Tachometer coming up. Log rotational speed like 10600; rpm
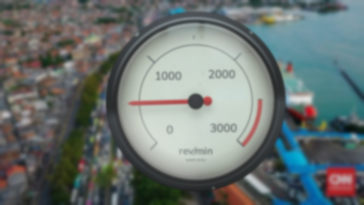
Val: 500; rpm
